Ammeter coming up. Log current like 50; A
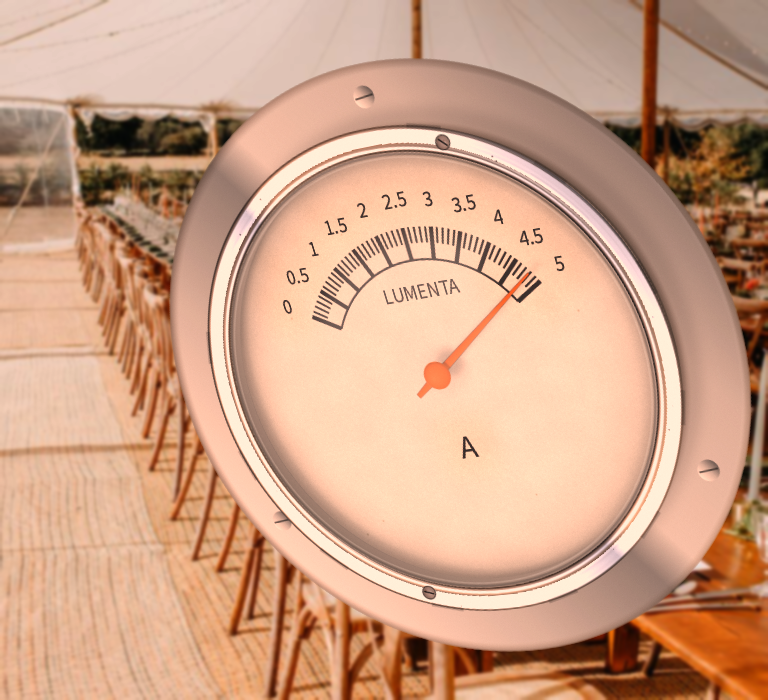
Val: 4.8; A
